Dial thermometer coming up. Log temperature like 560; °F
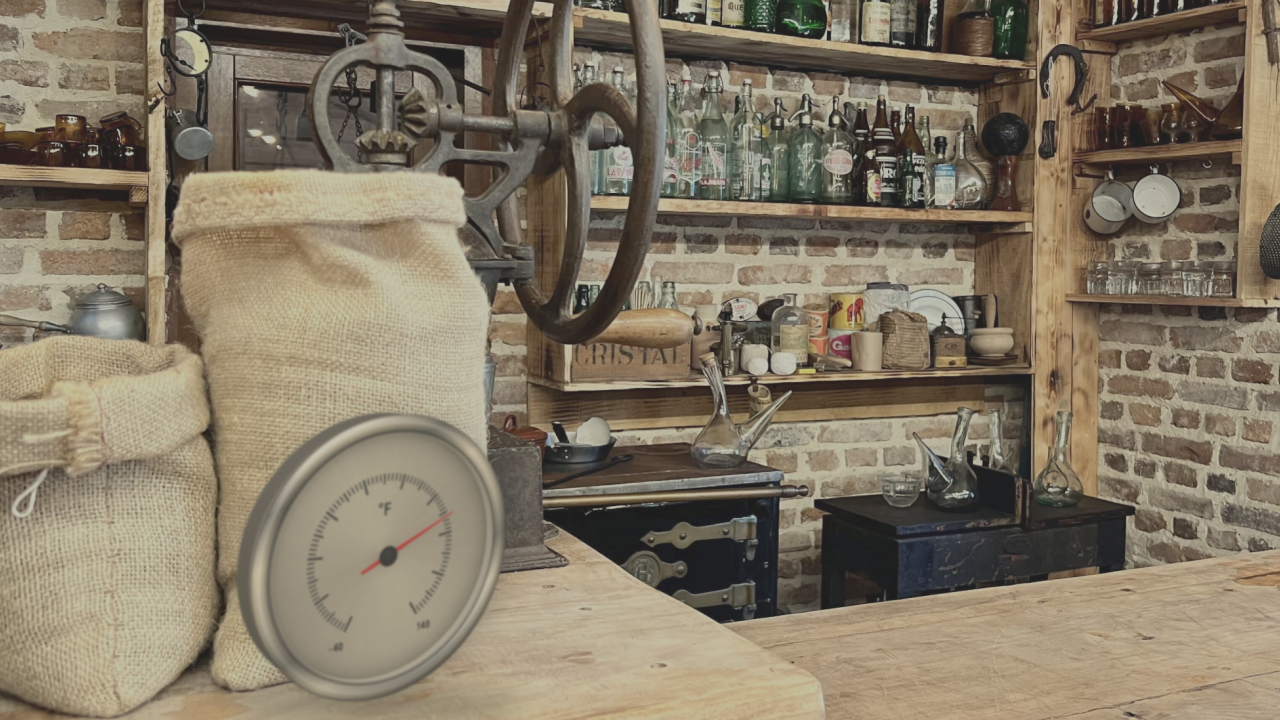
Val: 90; °F
